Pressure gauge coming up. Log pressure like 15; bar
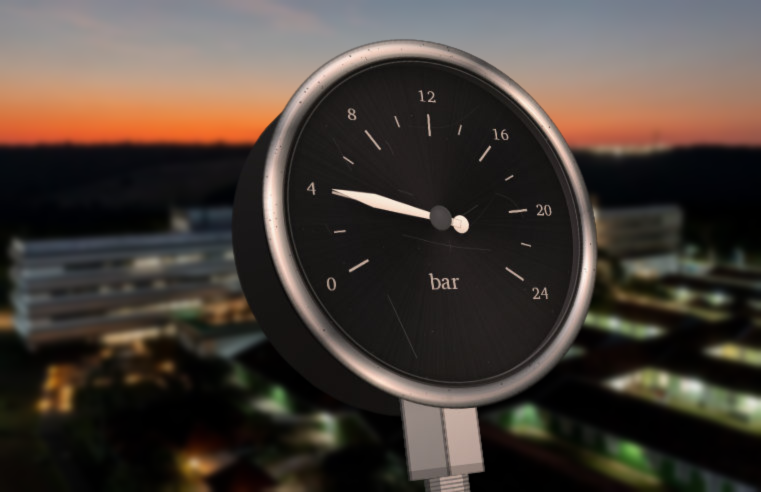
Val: 4; bar
